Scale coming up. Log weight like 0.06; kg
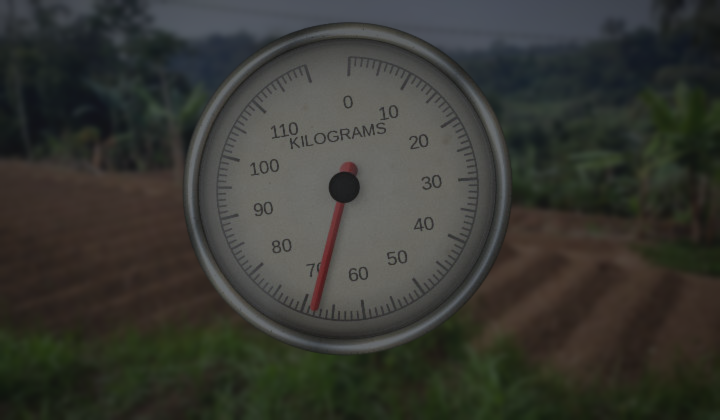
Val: 68; kg
